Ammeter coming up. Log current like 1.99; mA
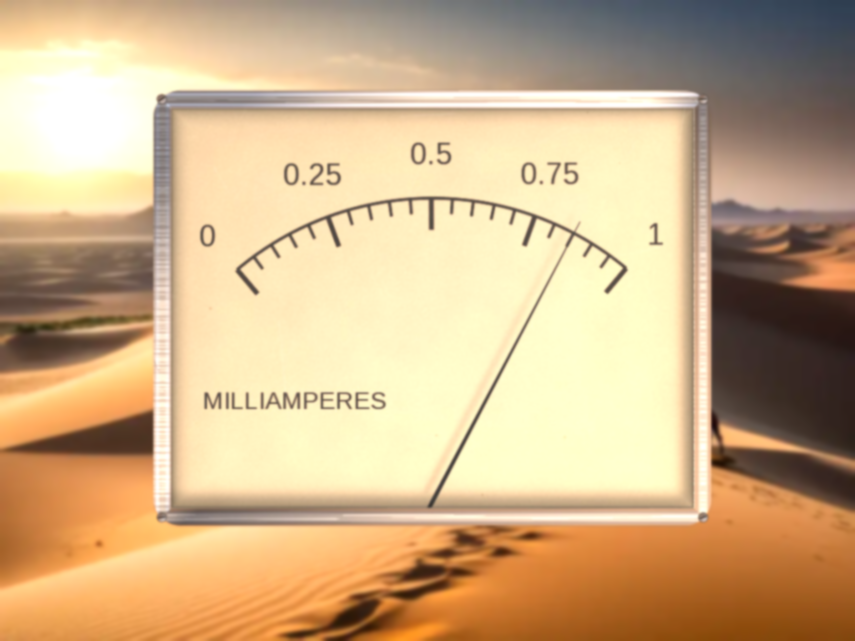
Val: 0.85; mA
